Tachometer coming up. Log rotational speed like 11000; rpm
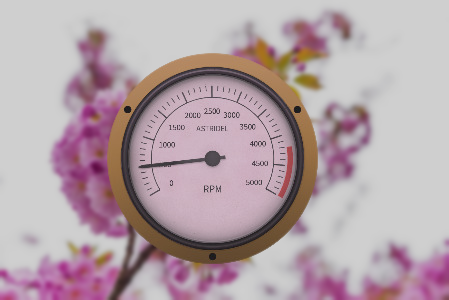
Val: 500; rpm
